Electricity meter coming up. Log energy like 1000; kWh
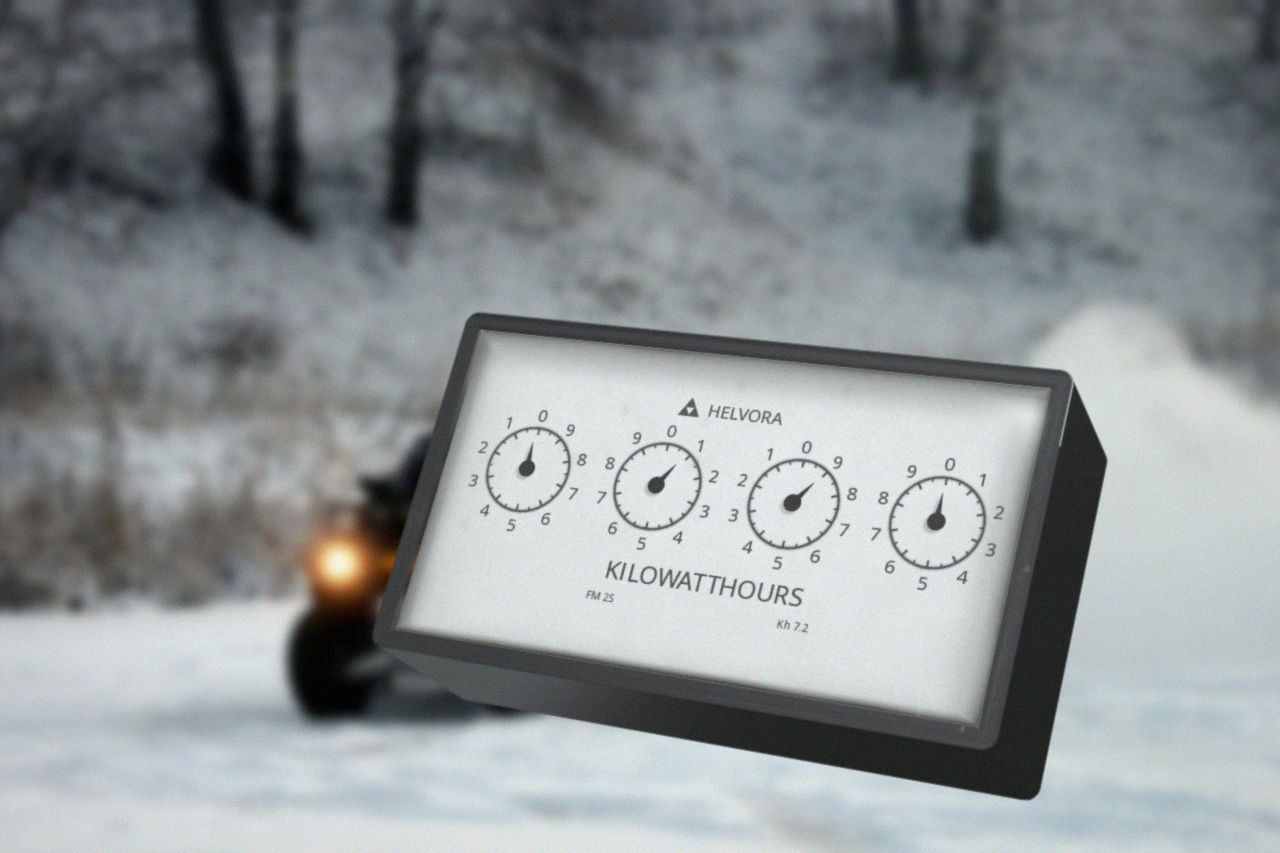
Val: 90; kWh
